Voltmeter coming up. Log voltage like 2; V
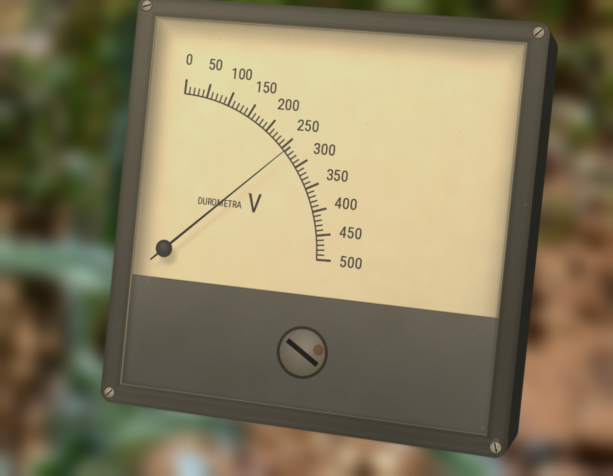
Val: 260; V
